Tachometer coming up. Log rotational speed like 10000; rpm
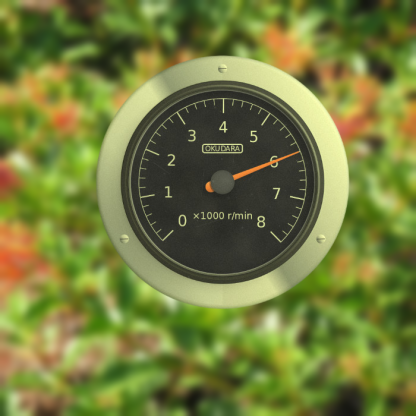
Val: 6000; rpm
